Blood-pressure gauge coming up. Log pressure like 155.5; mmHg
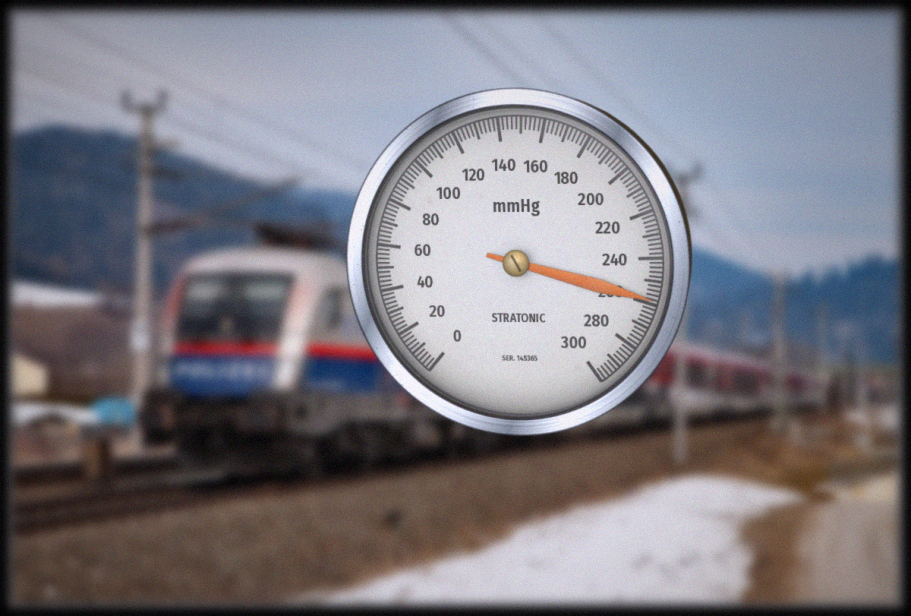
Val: 258; mmHg
